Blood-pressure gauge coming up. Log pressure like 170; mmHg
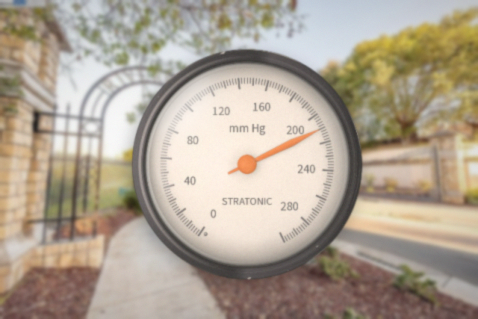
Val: 210; mmHg
